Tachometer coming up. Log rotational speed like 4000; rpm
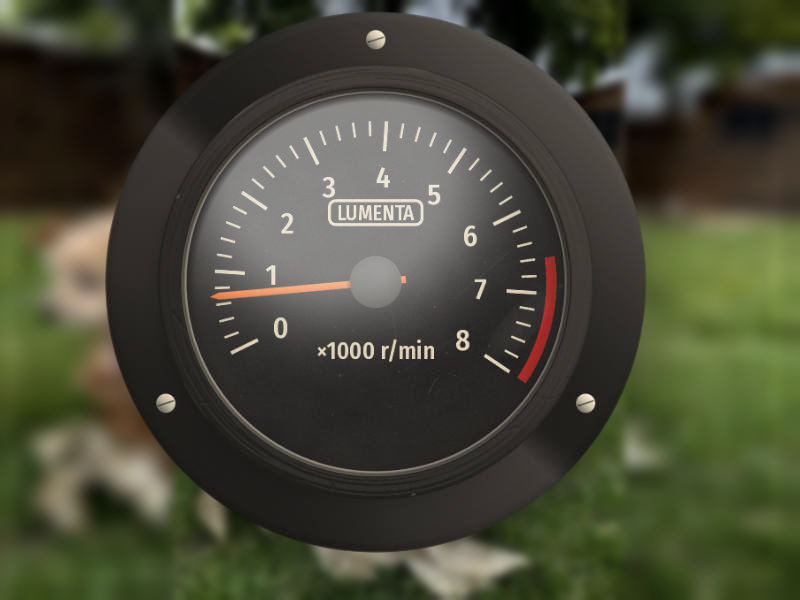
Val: 700; rpm
